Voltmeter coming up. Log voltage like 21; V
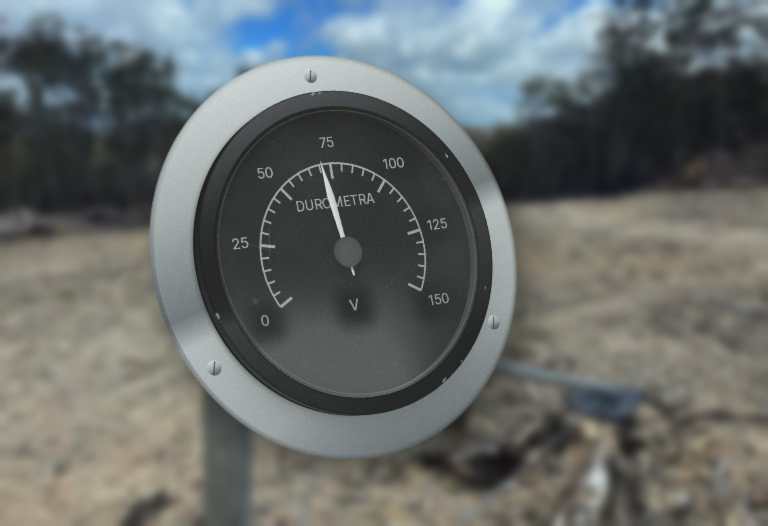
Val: 70; V
